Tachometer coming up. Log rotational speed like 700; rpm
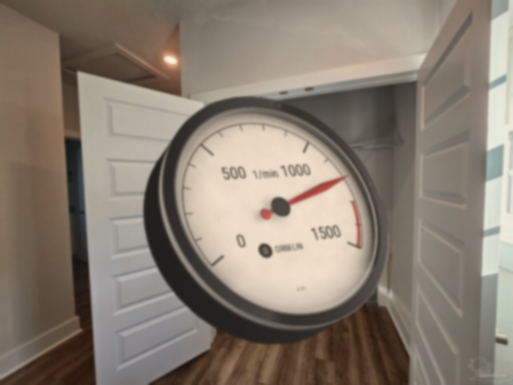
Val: 1200; rpm
